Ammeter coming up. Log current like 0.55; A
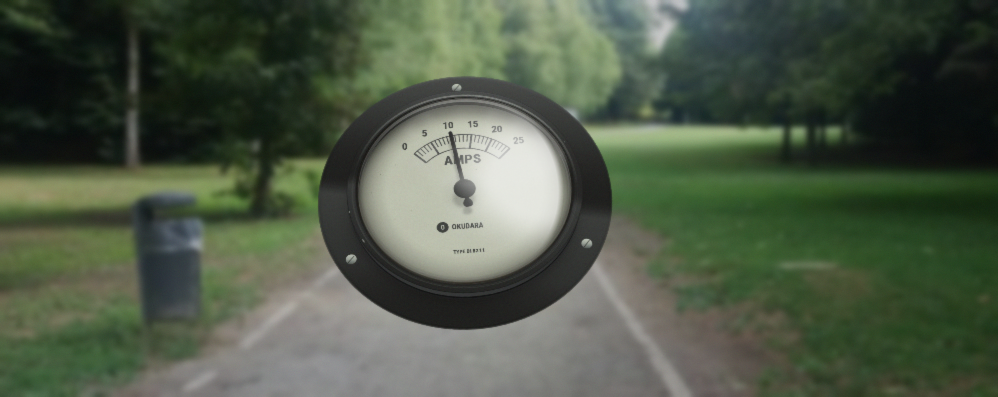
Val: 10; A
